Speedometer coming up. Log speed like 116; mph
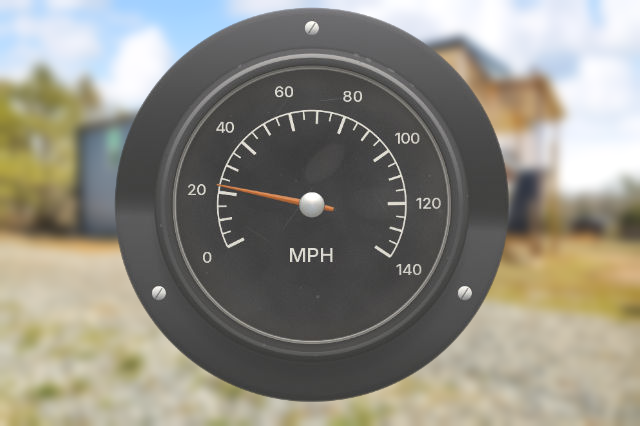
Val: 22.5; mph
